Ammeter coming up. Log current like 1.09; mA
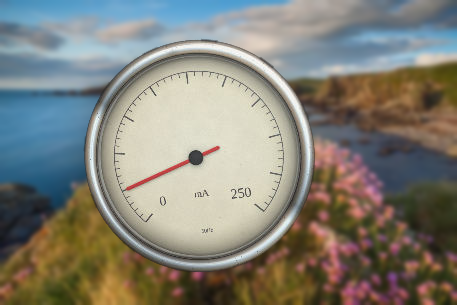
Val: 25; mA
